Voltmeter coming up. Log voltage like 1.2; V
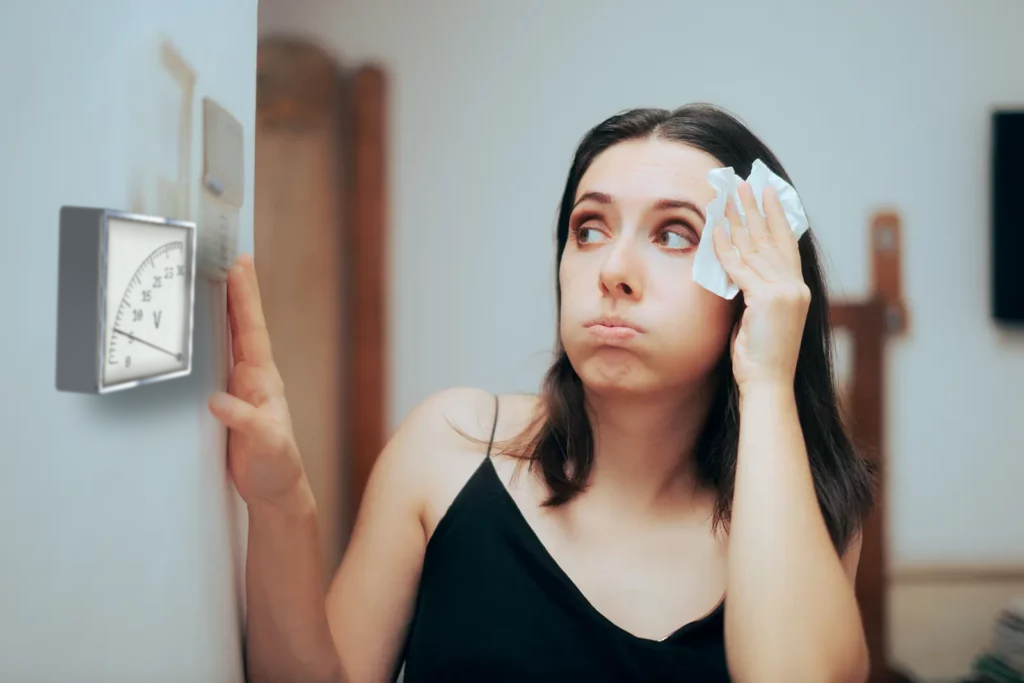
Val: 5; V
